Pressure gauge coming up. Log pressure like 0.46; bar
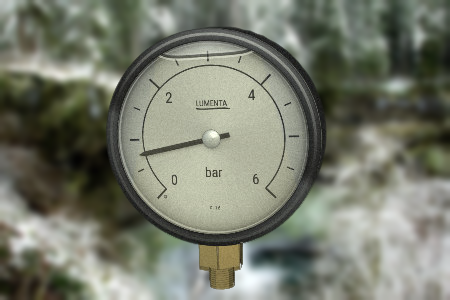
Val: 0.75; bar
